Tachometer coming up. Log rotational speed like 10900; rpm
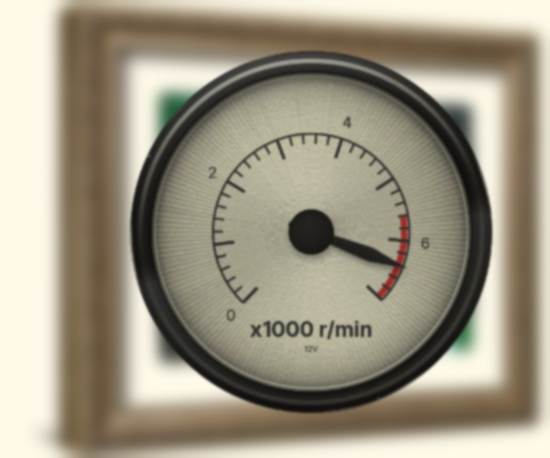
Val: 6400; rpm
